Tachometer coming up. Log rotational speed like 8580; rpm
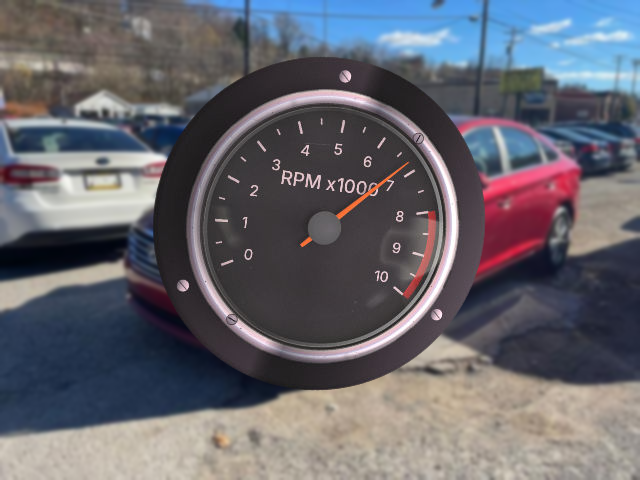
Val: 6750; rpm
